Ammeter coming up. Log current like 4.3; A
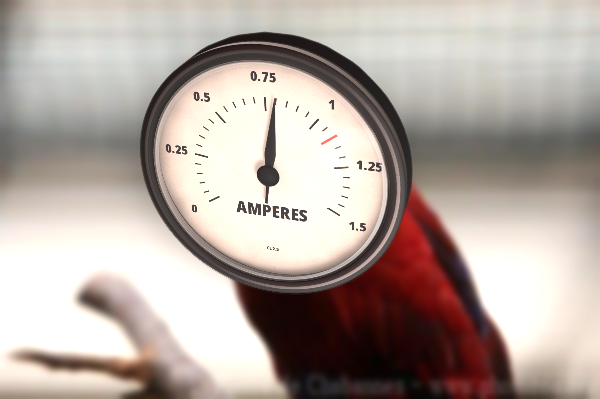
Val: 0.8; A
